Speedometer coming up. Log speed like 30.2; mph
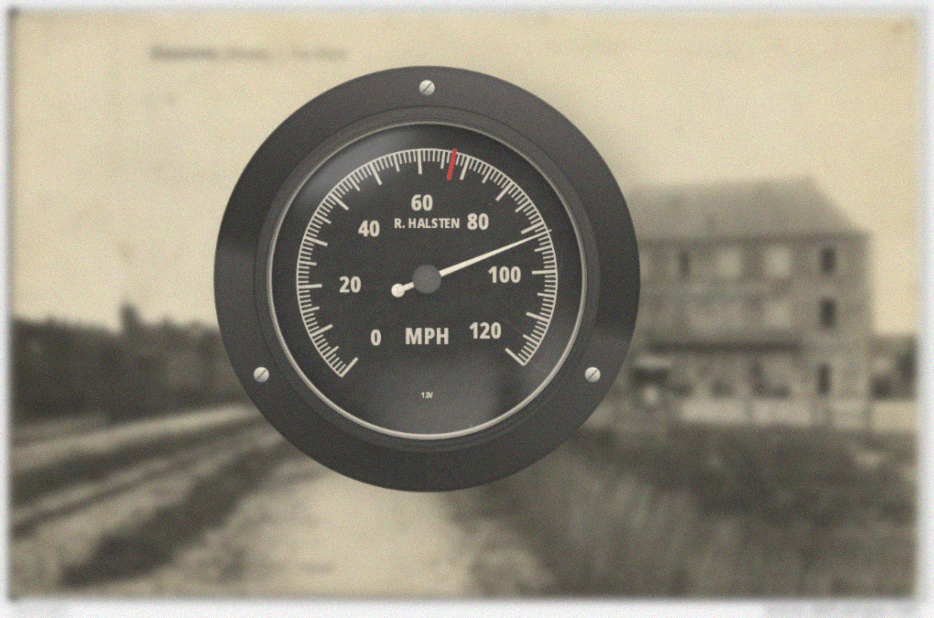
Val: 92; mph
